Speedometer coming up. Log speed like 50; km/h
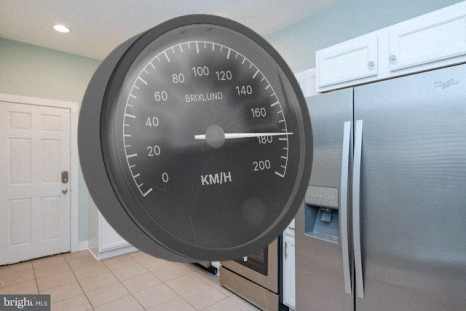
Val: 177.5; km/h
